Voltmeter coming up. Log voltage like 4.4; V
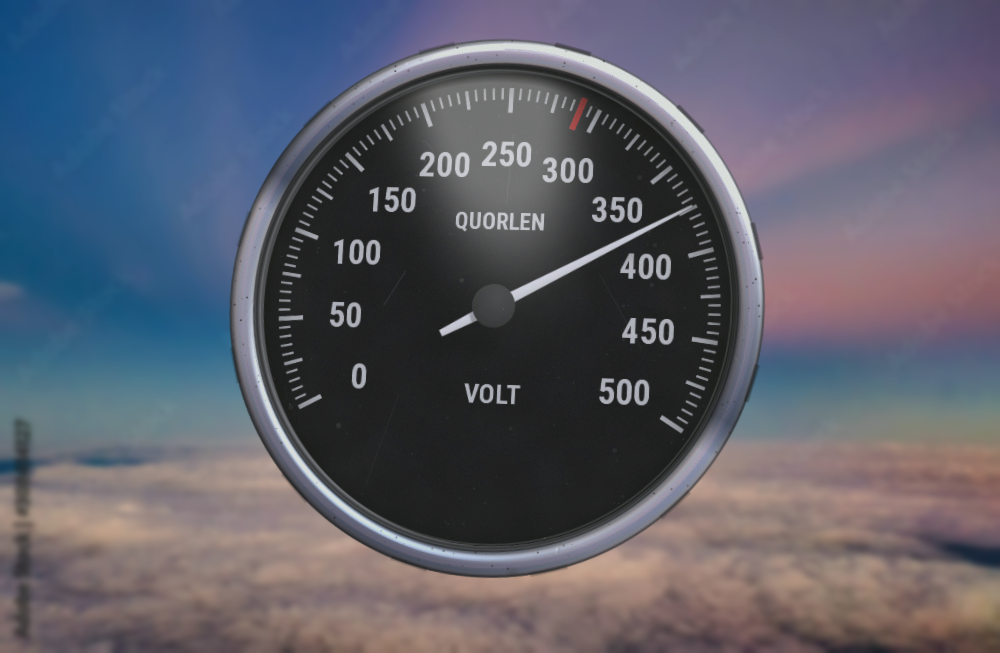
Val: 375; V
